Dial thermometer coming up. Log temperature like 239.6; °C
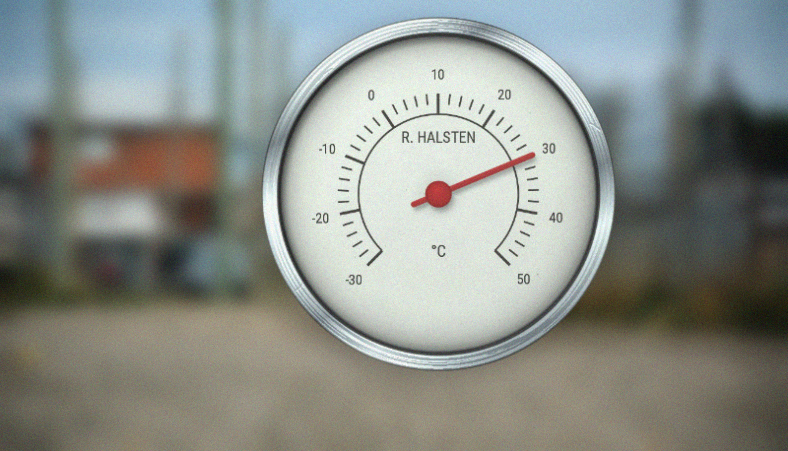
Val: 30; °C
